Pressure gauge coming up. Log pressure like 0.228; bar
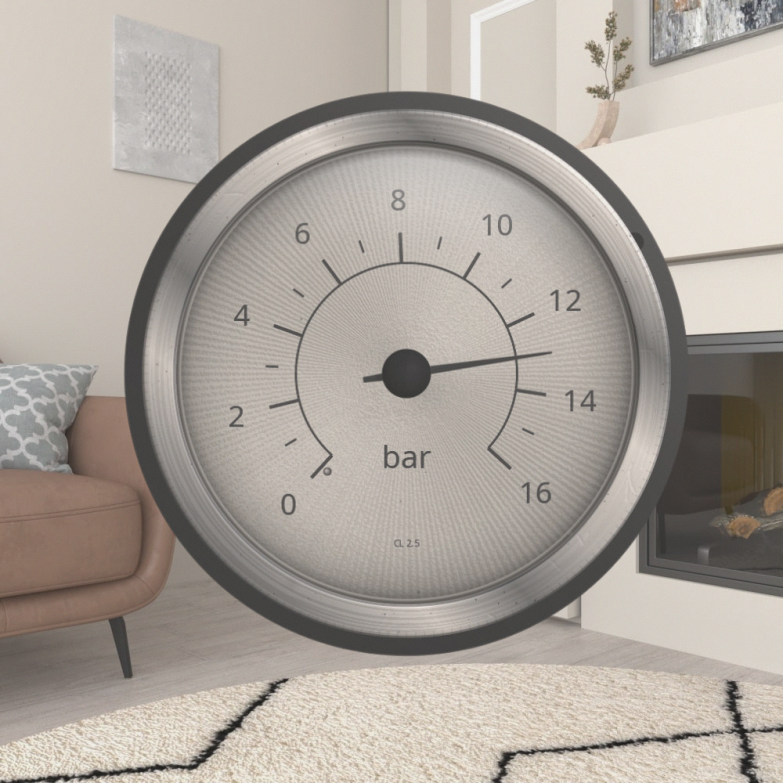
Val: 13; bar
